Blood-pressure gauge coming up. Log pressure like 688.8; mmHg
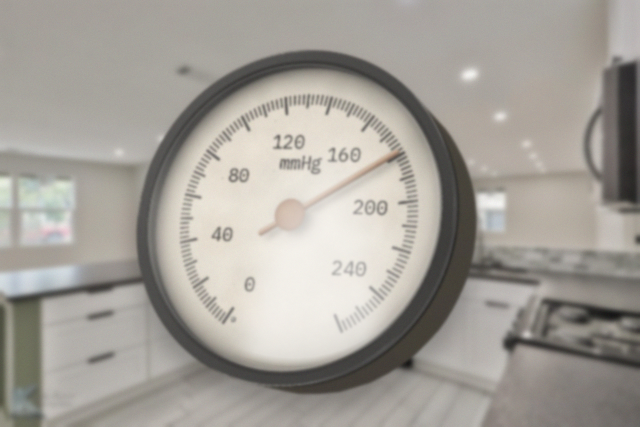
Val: 180; mmHg
